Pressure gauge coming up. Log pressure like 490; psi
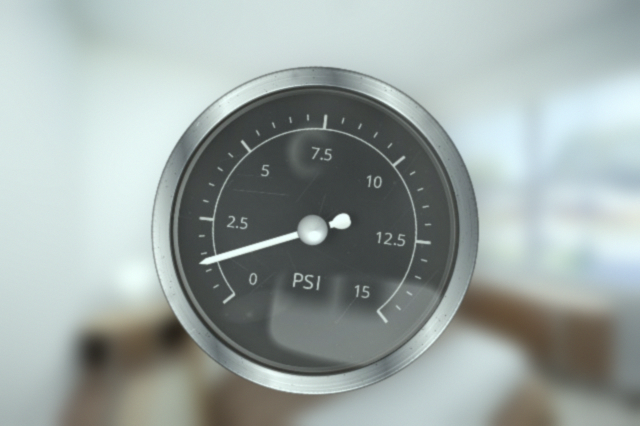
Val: 1.25; psi
